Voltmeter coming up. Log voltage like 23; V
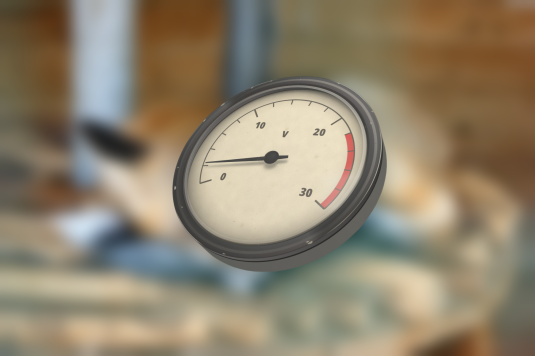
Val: 2; V
